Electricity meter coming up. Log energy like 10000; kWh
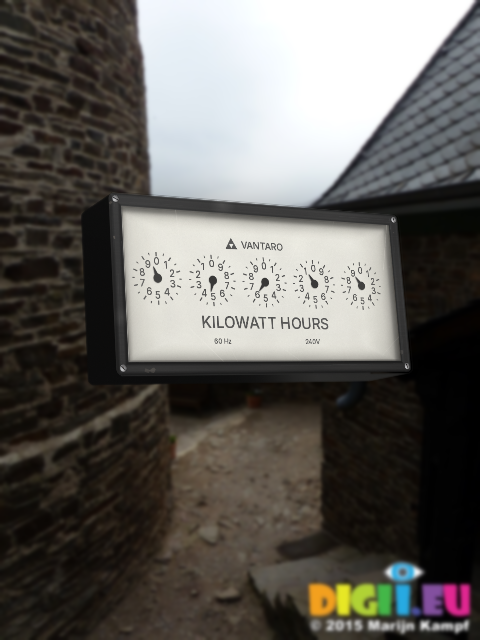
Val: 94609; kWh
